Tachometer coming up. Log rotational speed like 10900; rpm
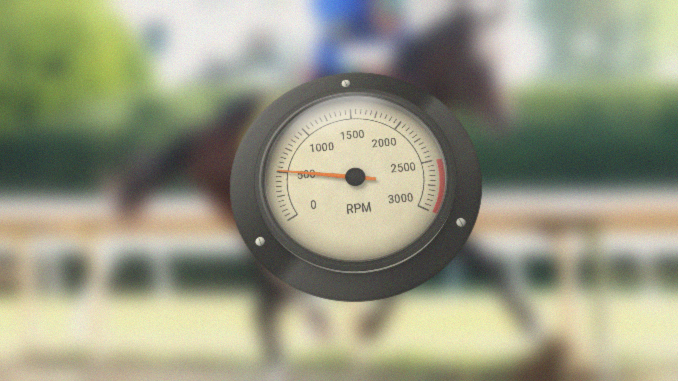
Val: 500; rpm
